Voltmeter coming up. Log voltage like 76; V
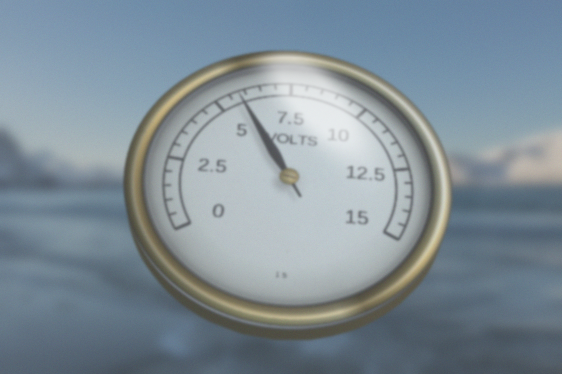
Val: 5.75; V
